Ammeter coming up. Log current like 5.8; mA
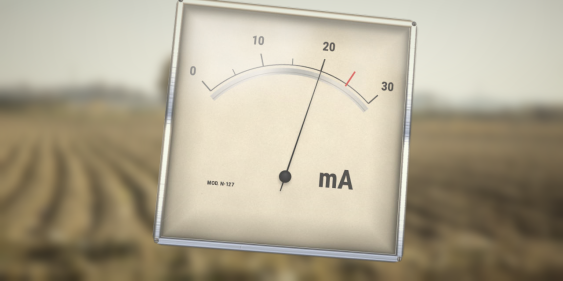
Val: 20; mA
